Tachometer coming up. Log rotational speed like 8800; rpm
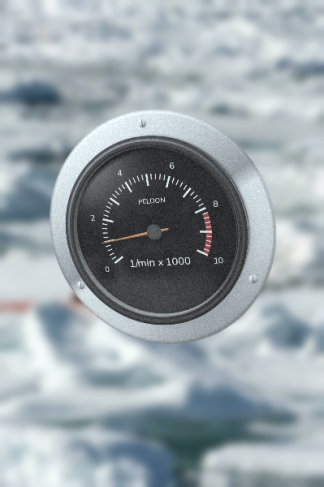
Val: 1000; rpm
